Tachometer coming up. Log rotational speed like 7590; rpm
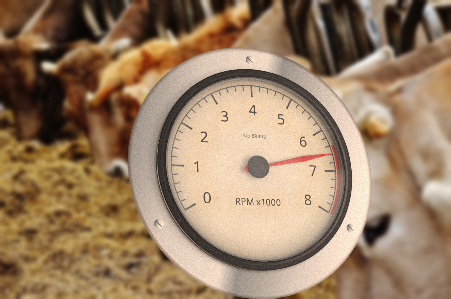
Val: 6600; rpm
